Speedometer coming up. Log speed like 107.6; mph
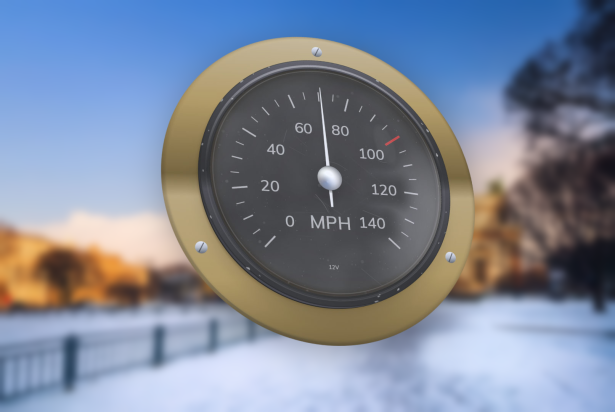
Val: 70; mph
